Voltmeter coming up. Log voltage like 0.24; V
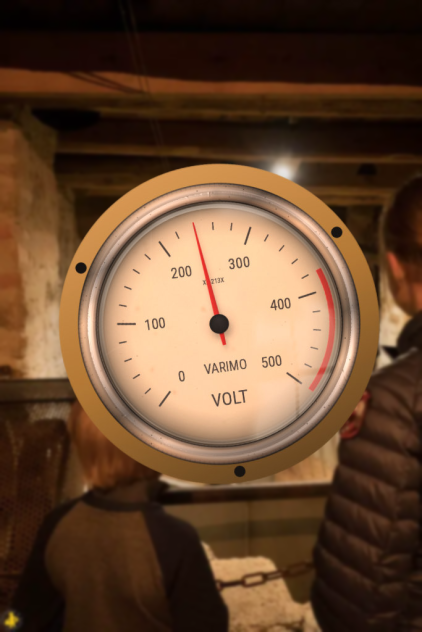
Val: 240; V
